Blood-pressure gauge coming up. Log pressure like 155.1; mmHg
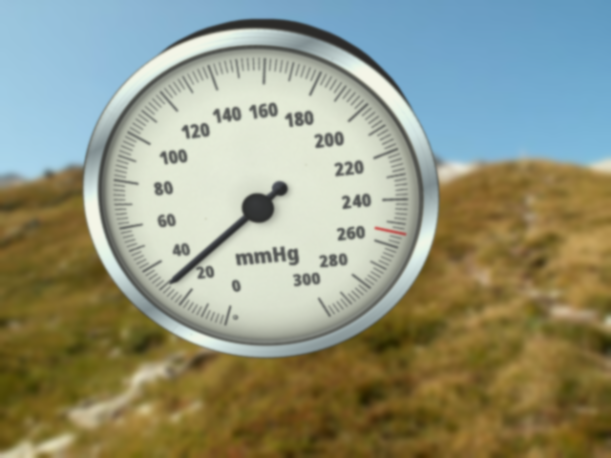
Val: 30; mmHg
